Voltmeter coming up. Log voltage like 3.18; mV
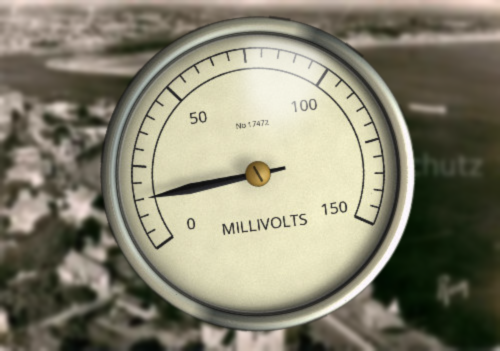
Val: 15; mV
